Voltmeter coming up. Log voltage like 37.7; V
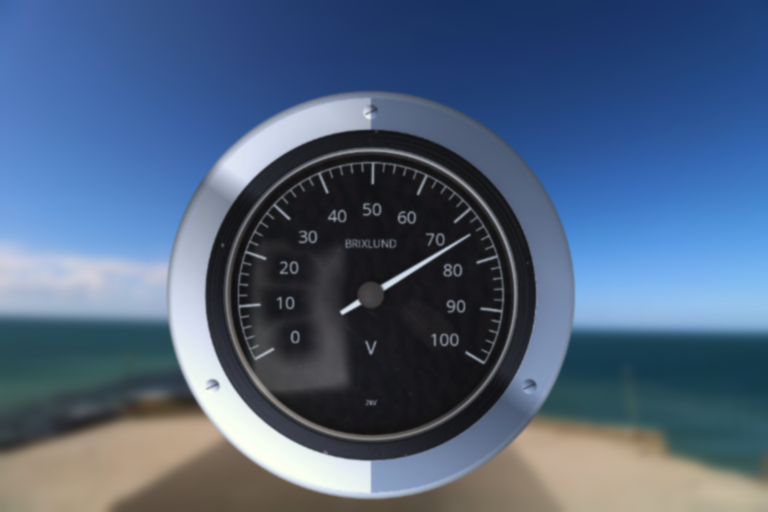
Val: 74; V
